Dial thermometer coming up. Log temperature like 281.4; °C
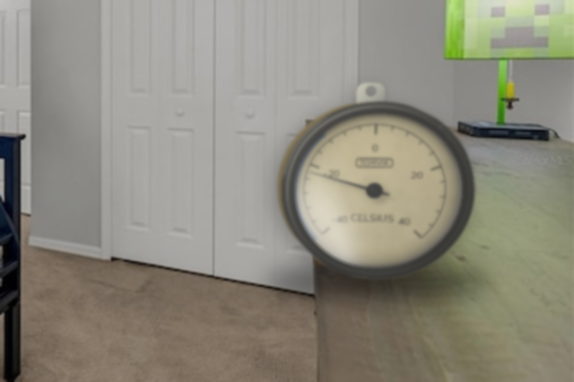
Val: -22; °C
